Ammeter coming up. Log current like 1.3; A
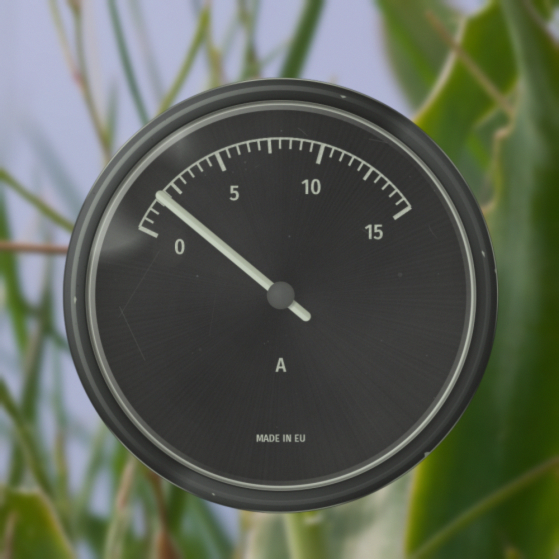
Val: 1.75; A
